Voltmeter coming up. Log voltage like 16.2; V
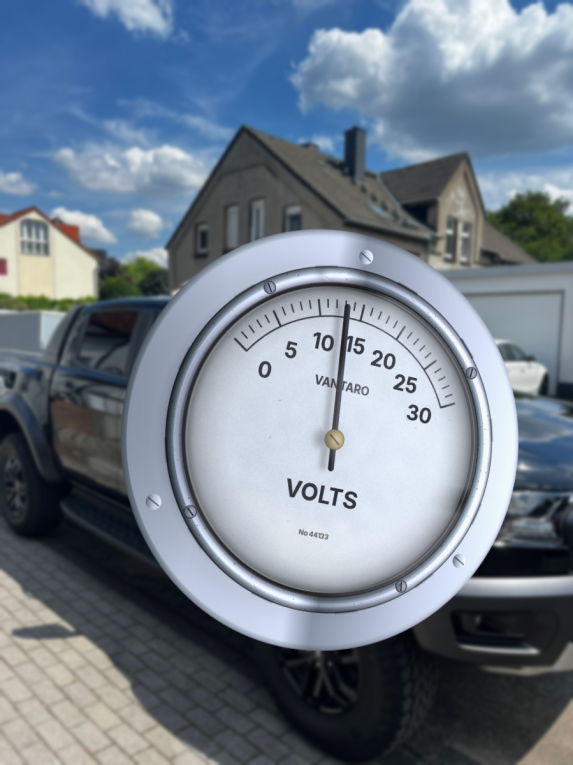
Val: 13; V
